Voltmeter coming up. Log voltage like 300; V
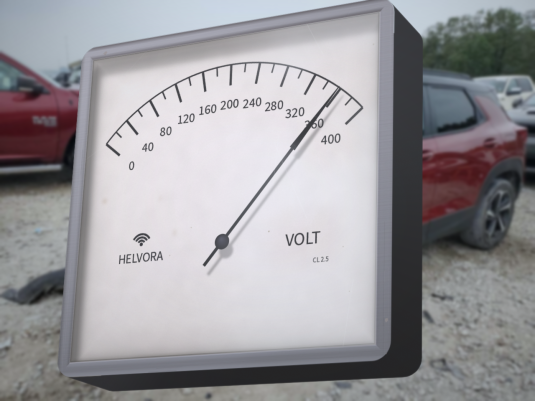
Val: 360; V
